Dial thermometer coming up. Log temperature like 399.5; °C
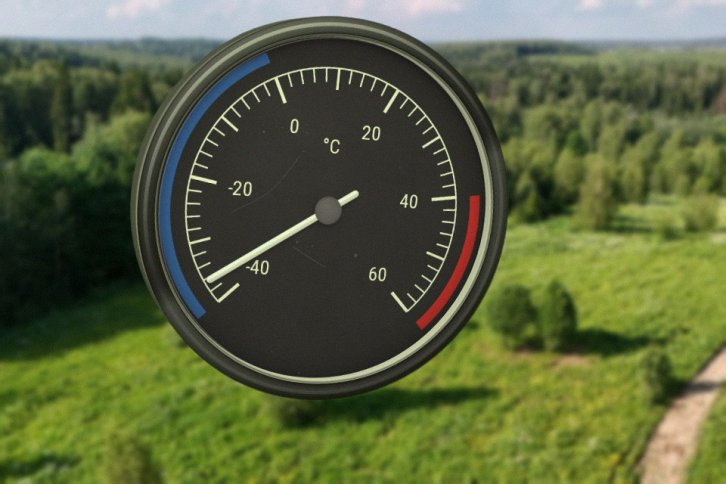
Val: -36; °C
